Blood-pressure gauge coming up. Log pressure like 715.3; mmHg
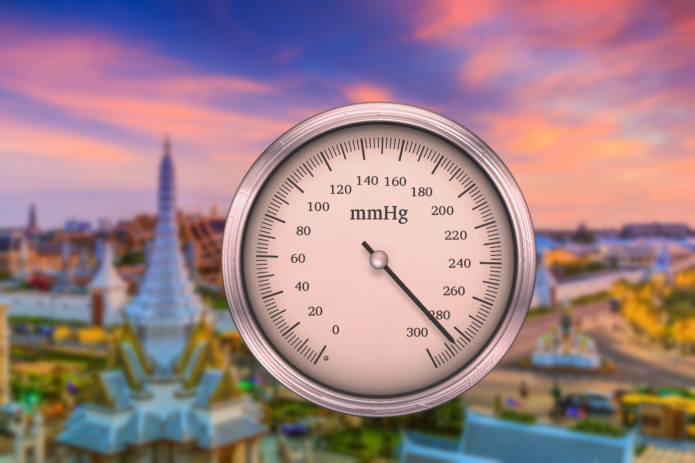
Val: 286; mmHg
